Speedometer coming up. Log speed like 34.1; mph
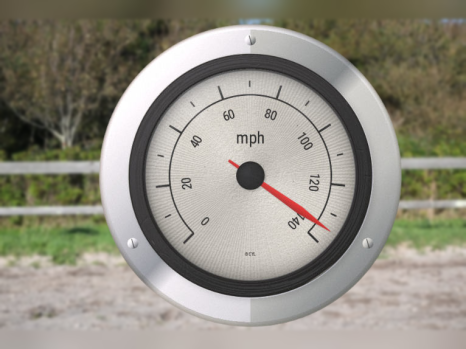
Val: 135; mph
